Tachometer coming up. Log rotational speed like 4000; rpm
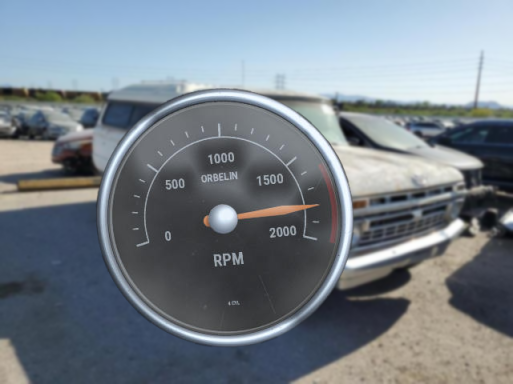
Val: 1800; rpm
